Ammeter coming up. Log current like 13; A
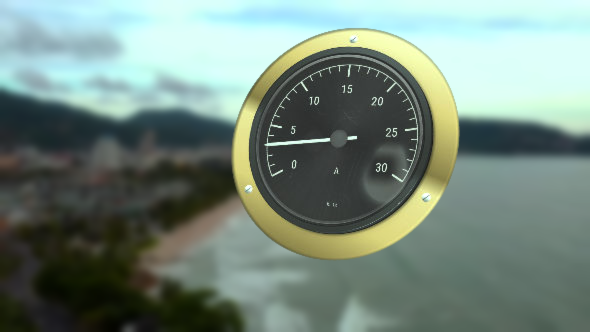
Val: 3; A
